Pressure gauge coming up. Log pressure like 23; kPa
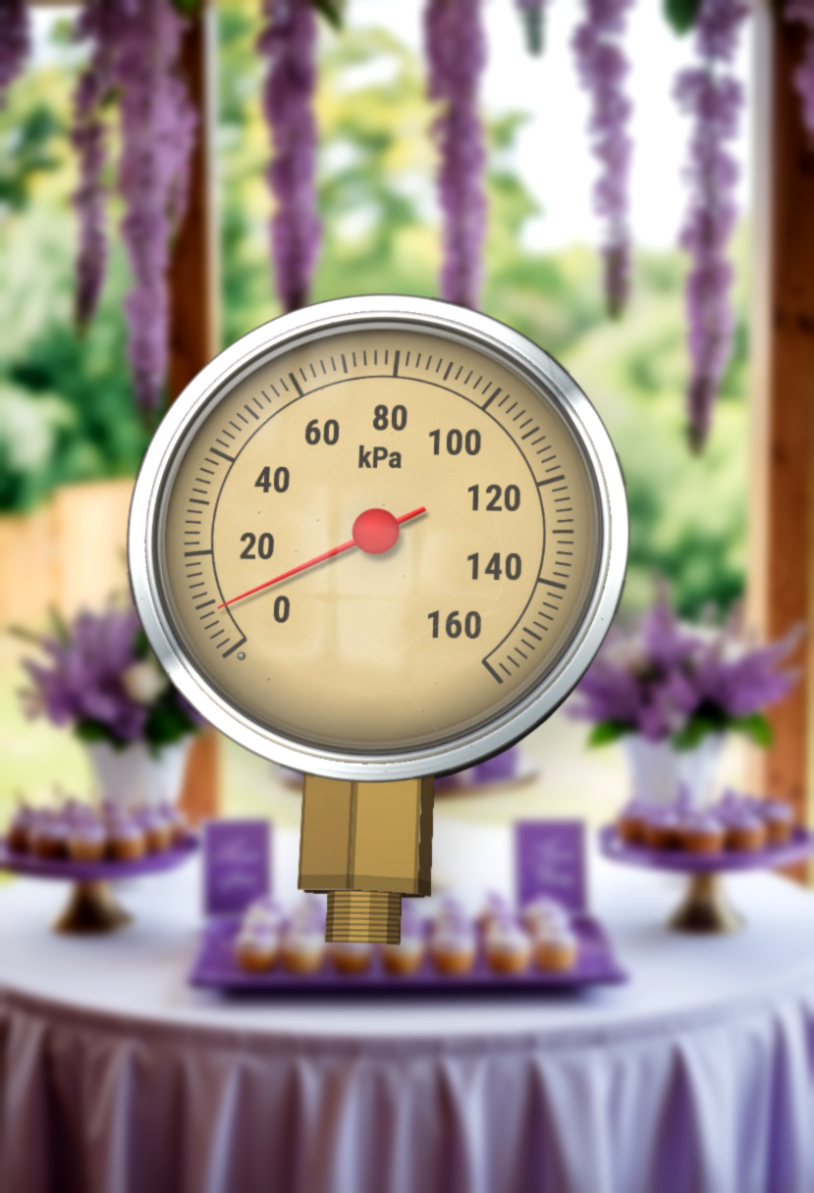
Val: 8; kPa
